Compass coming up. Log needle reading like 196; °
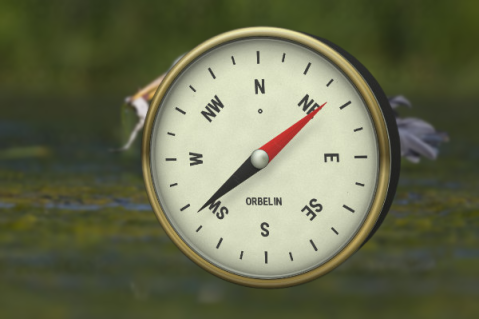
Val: 52.5; °
